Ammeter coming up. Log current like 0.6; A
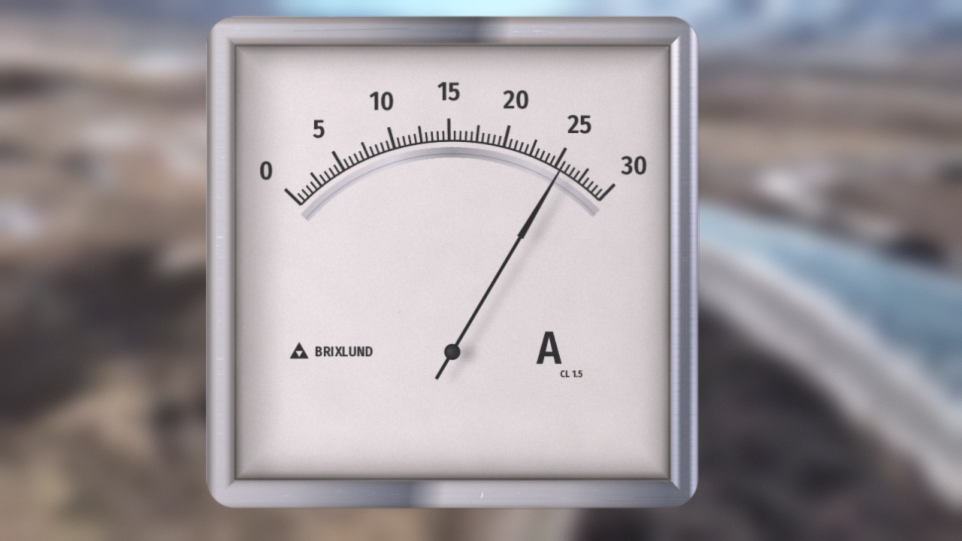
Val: 25.5; A
